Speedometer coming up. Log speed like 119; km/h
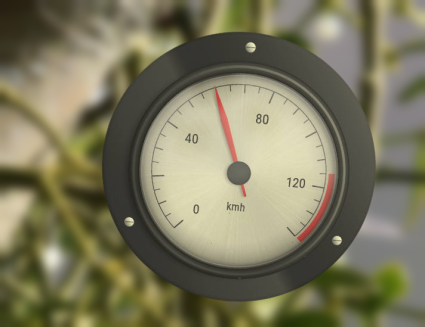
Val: 60; km/h
